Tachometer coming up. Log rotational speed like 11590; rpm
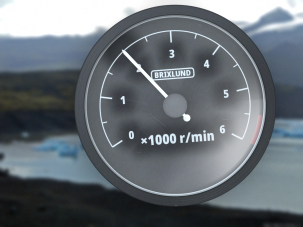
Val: 2000; rpm
